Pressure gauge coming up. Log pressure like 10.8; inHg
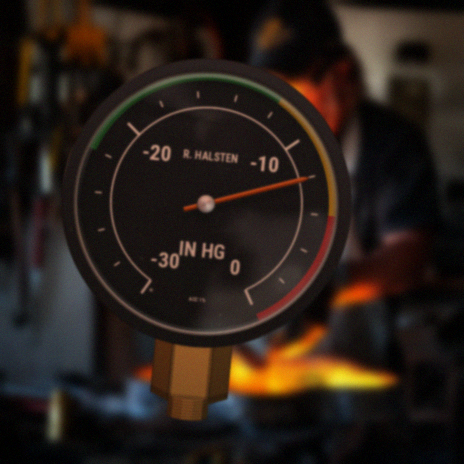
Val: -8; inHg
